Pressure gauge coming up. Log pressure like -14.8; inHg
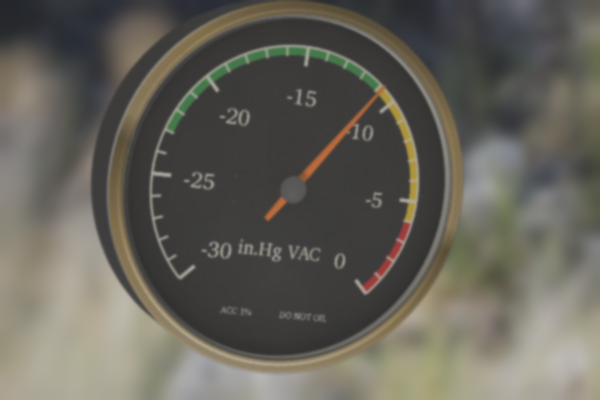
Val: -11; inHg
